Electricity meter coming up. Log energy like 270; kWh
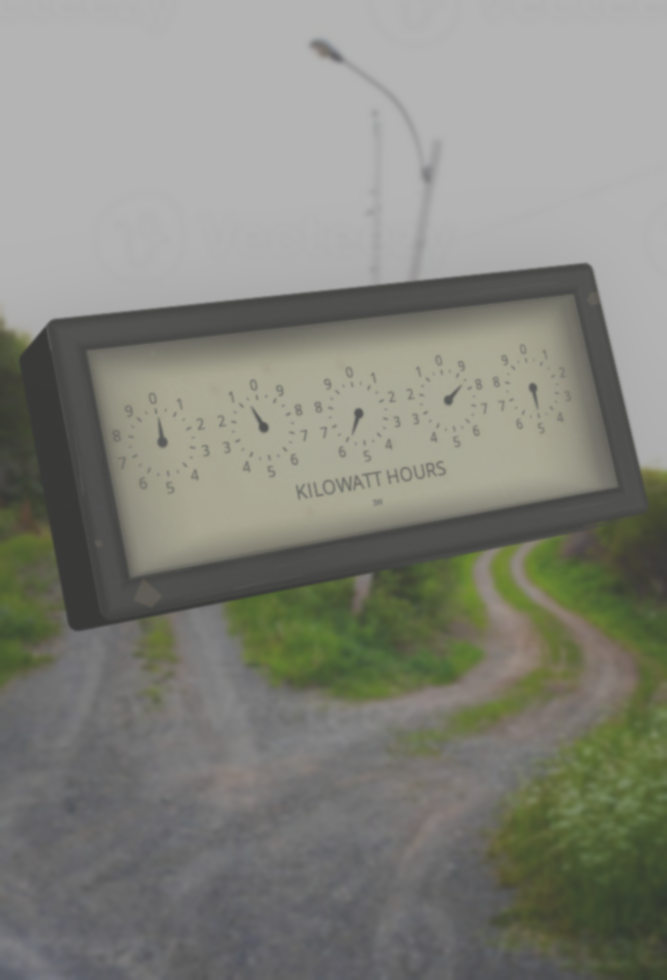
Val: 585; kWh
